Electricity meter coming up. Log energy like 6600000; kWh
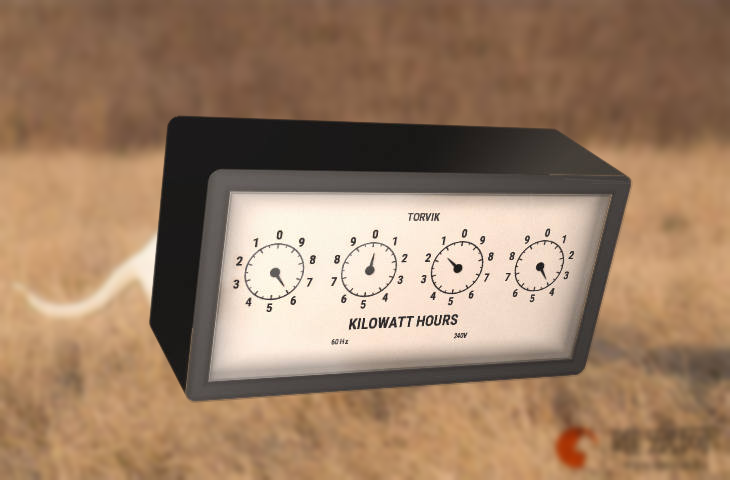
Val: 6014; kWh
